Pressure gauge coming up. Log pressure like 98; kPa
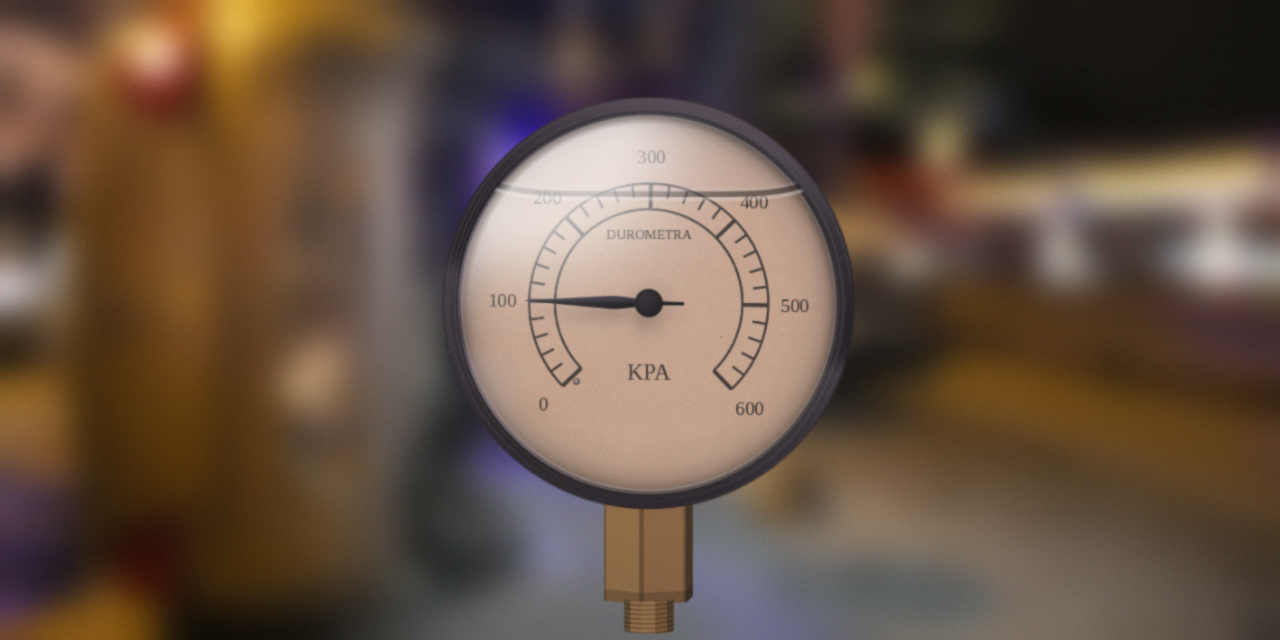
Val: 100; kPa
